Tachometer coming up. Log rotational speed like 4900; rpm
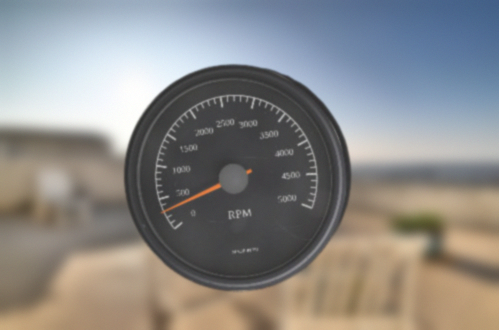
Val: 300; rpm
